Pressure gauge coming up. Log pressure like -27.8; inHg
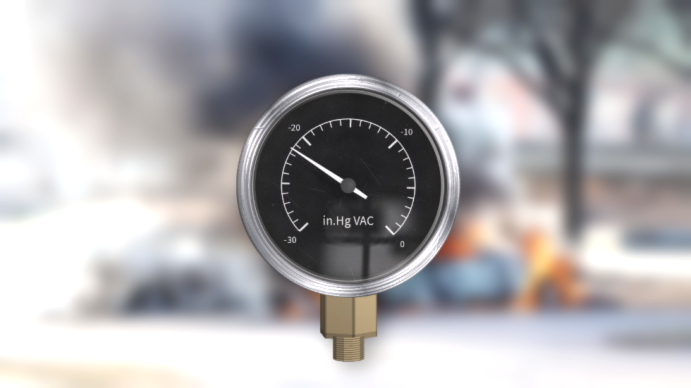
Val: -21.5; inHg
